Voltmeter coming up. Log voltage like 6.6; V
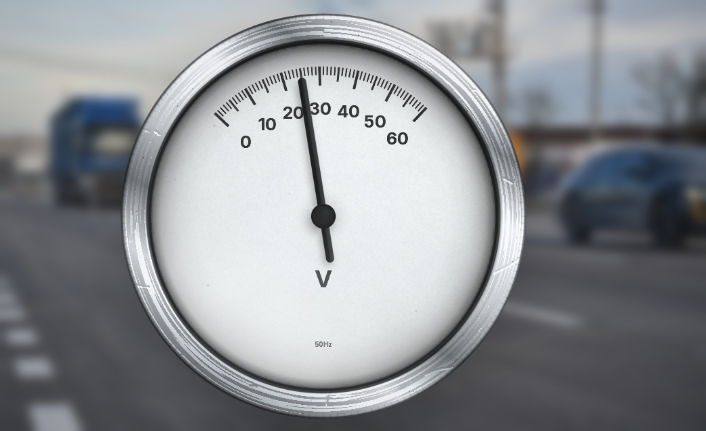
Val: 25; V
